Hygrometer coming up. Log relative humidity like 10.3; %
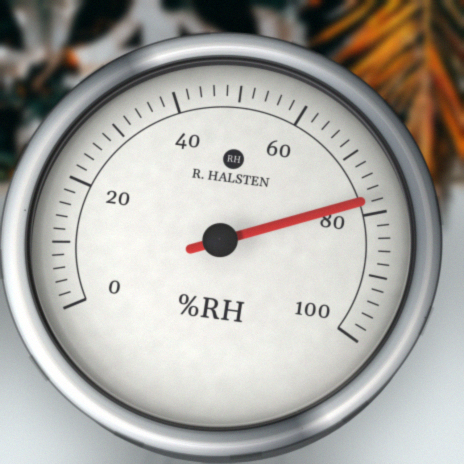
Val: 78; %
